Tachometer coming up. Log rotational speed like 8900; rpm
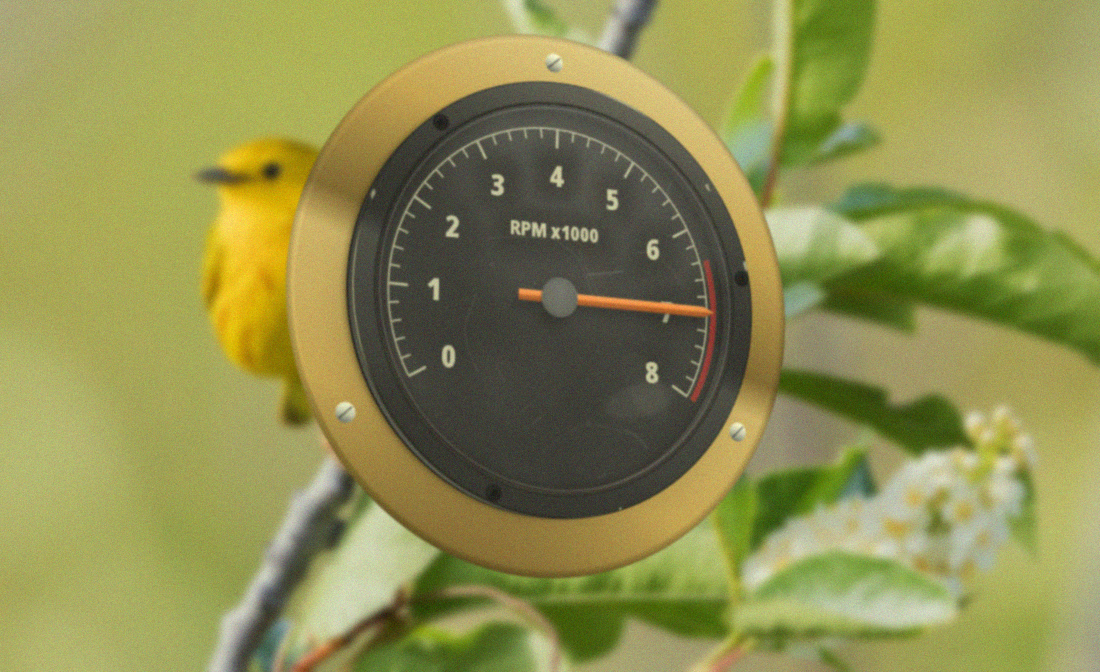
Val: 7000; rpm
